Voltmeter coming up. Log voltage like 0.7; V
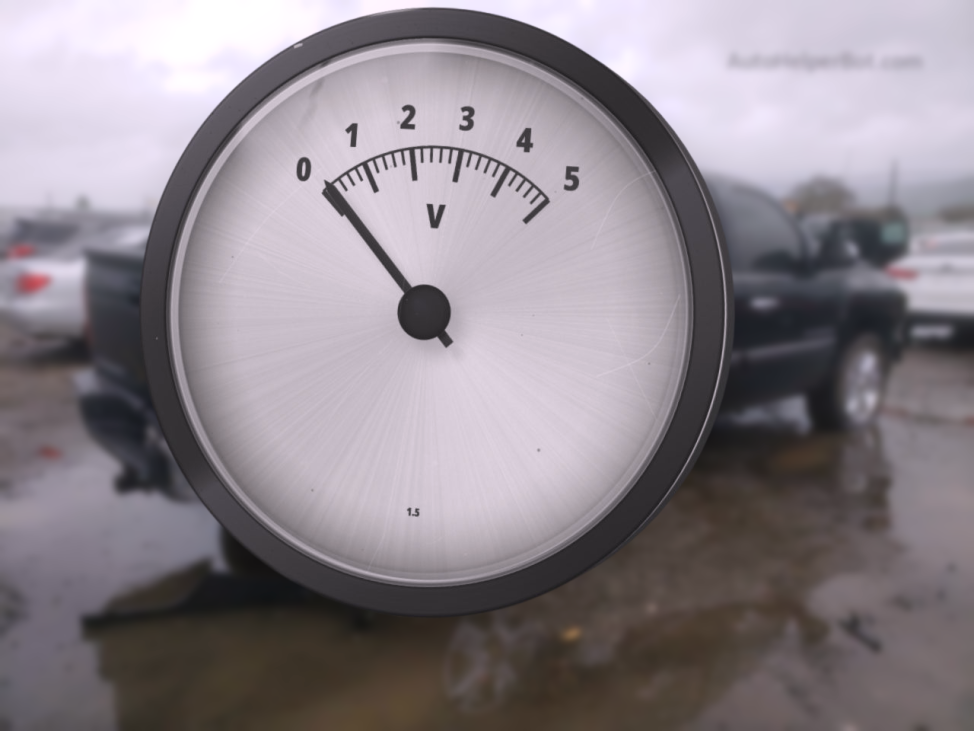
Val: 0.2; V
